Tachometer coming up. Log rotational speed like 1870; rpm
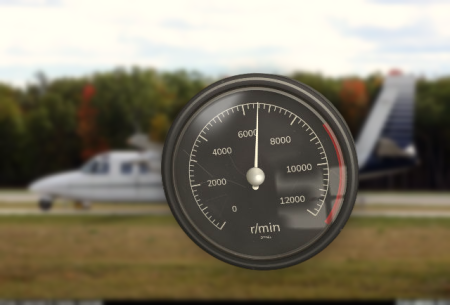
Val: 6600; rpm
